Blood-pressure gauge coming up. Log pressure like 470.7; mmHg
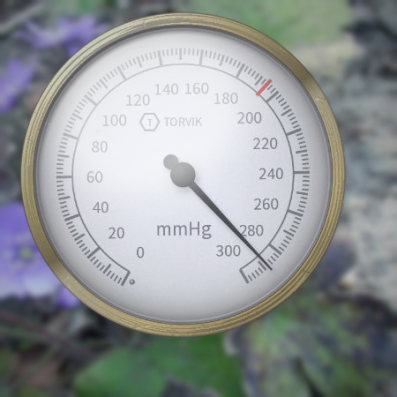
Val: 288; mmHg
